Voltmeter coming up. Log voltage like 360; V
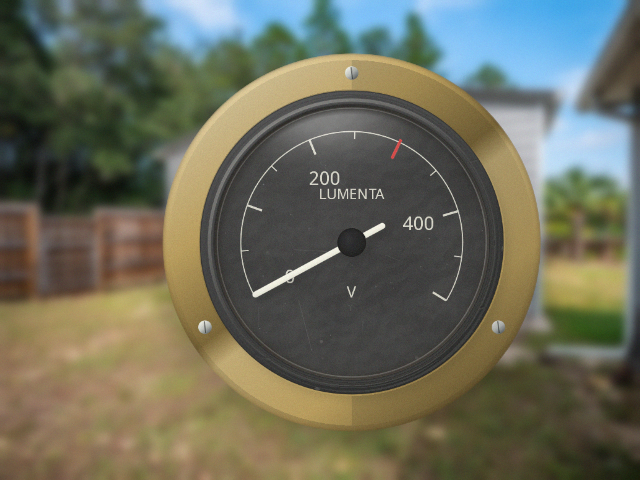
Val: 0; V
